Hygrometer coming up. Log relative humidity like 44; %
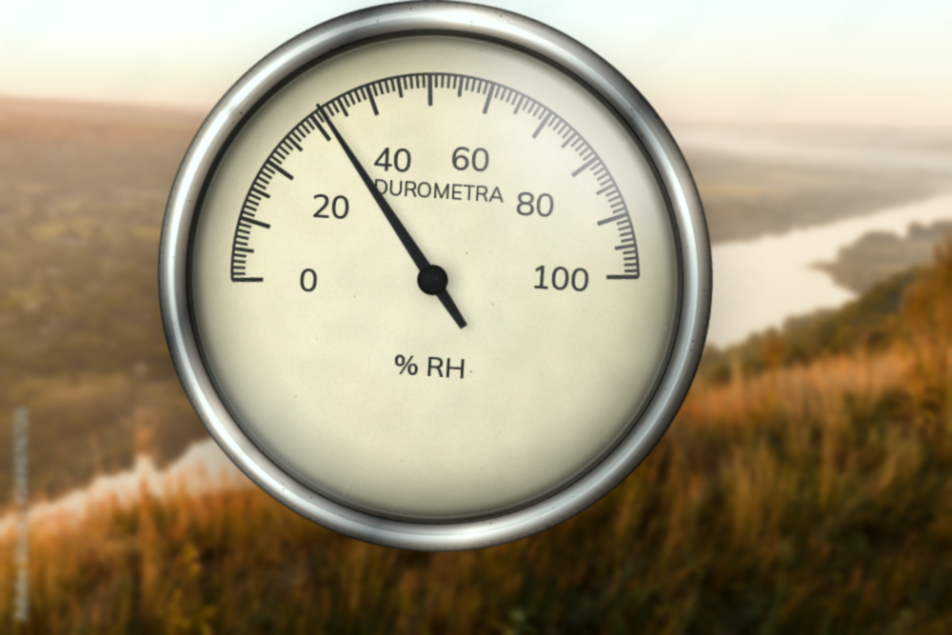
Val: 32; %
